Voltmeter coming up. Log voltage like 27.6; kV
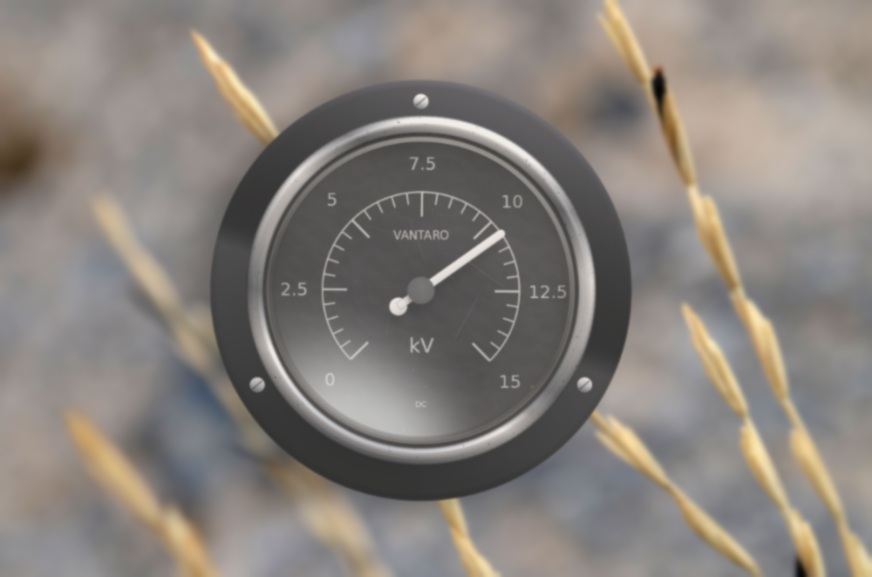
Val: 10.5; kV
